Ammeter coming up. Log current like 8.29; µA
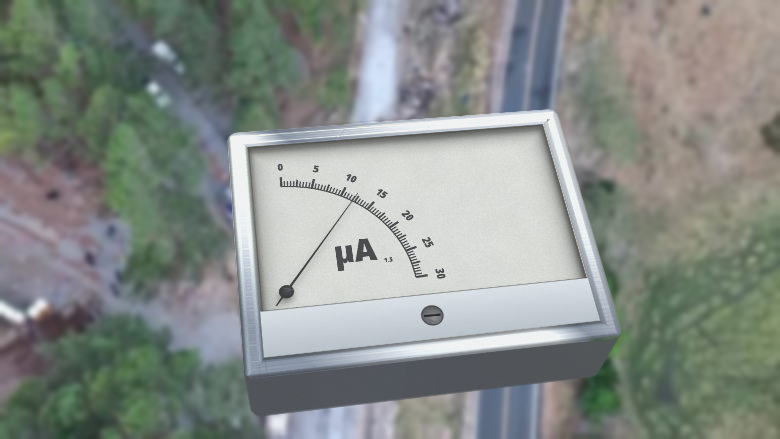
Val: 12.5; µA
